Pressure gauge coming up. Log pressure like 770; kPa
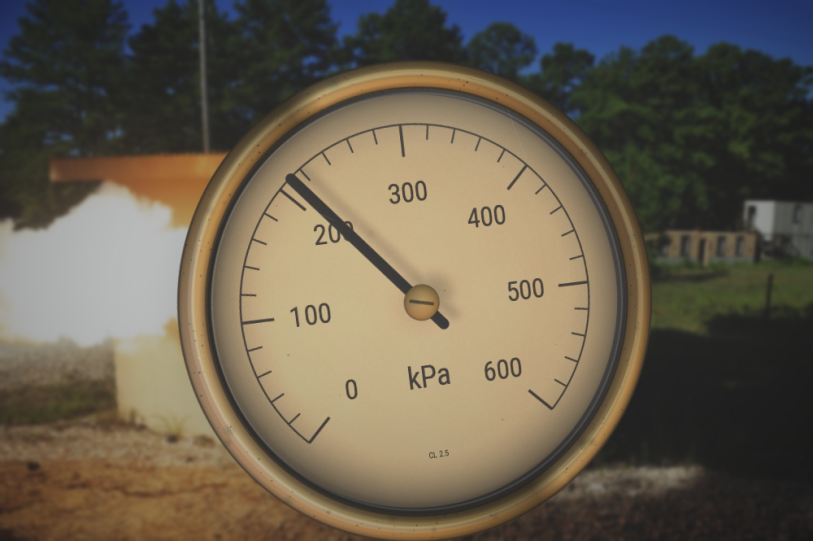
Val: 210; kPa
